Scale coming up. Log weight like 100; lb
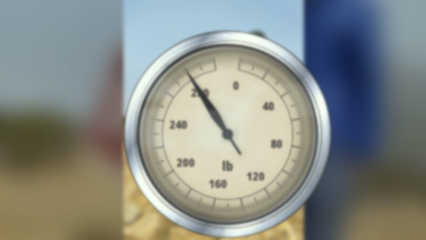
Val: 280; lb
